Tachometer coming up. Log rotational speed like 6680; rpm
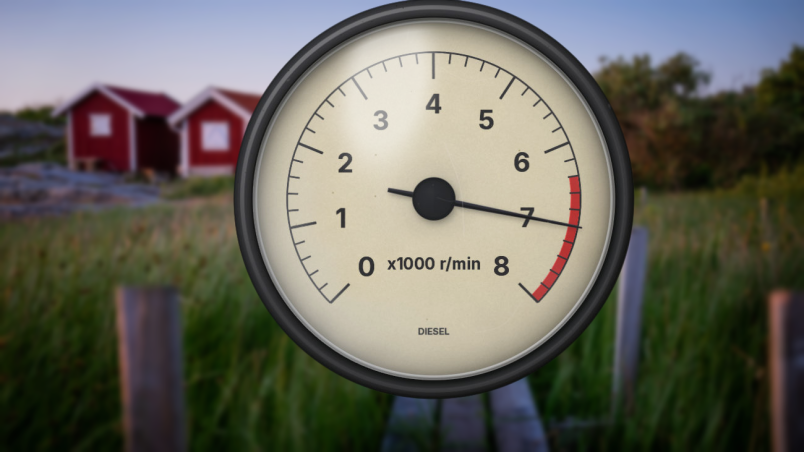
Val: 7000; rpm
